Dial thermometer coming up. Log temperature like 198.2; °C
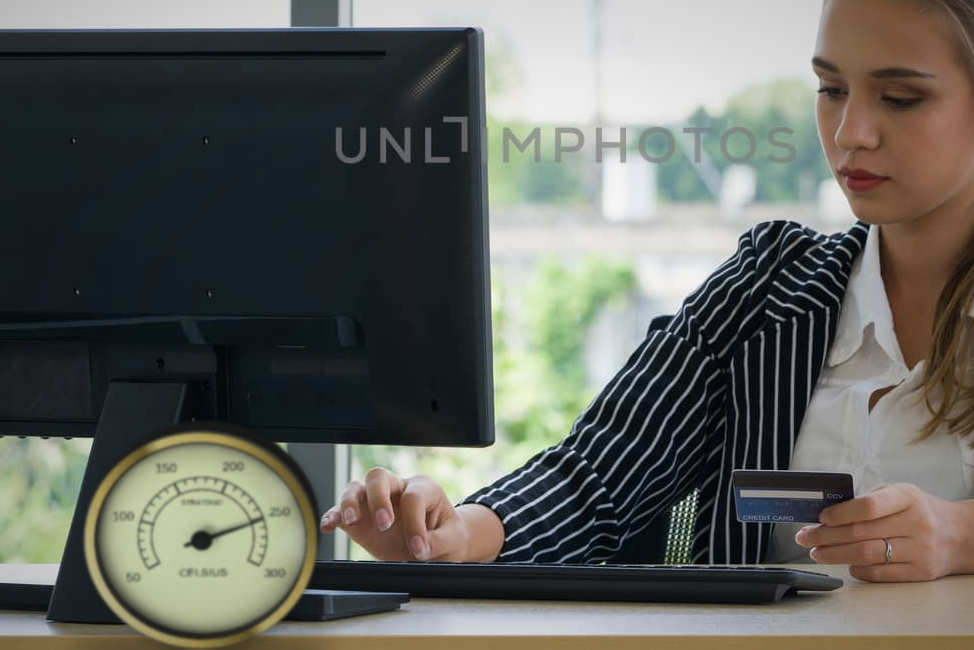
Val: 250; °C
